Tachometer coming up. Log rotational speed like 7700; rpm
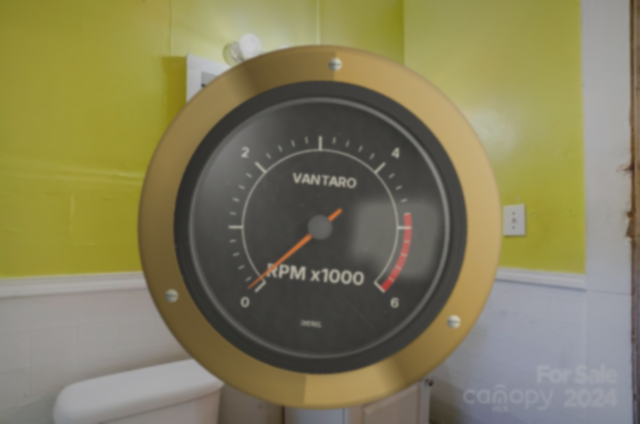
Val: 100; rpm
